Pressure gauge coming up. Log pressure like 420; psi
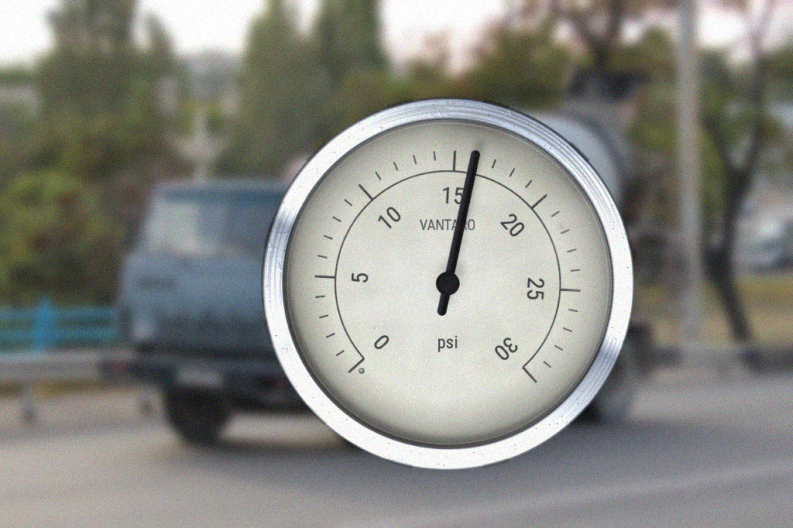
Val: 16; psi
